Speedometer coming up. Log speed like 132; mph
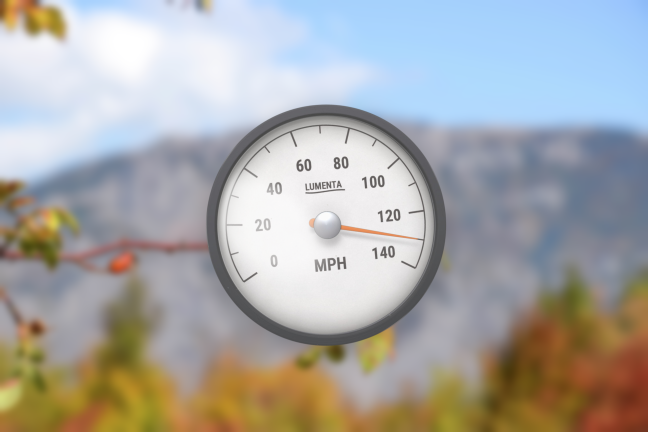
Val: 130; mph
